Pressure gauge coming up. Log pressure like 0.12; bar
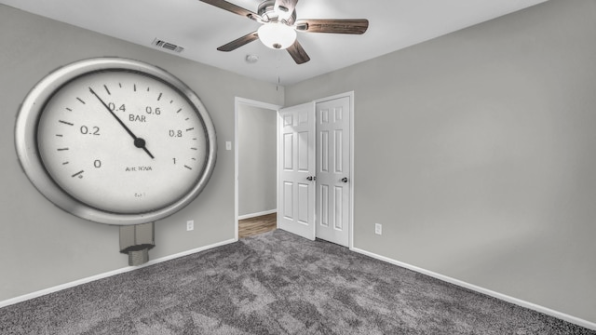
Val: 0.35; bar
